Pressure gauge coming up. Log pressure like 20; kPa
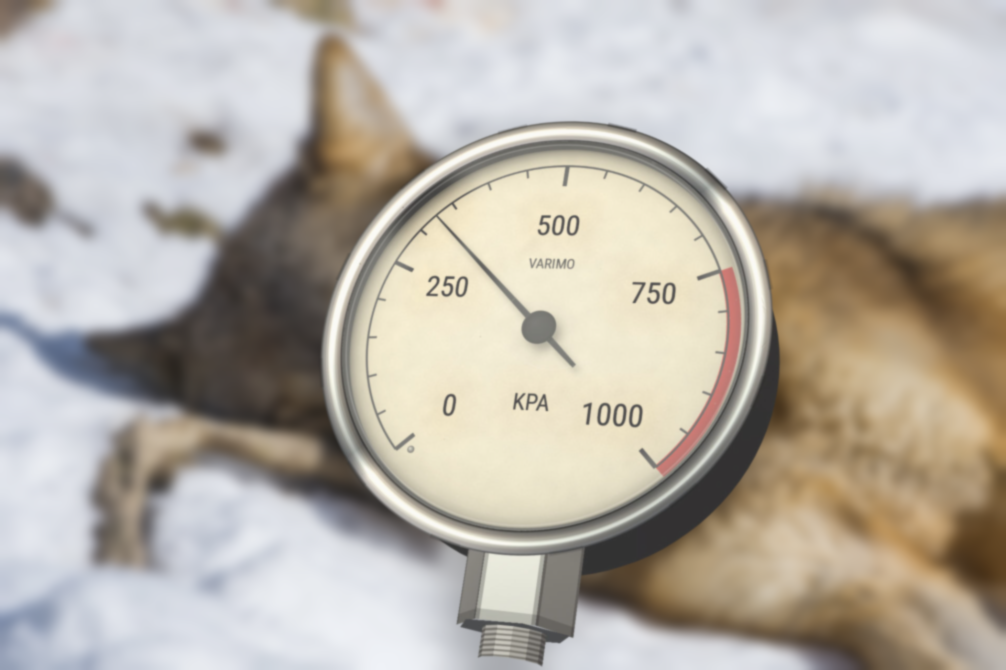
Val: 325; kPa
